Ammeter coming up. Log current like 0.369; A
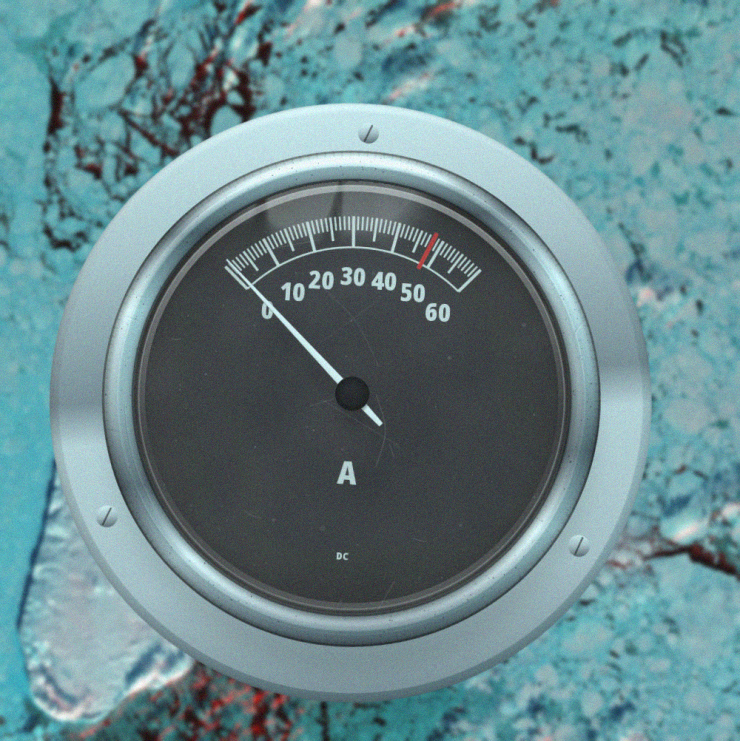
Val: 1; A
